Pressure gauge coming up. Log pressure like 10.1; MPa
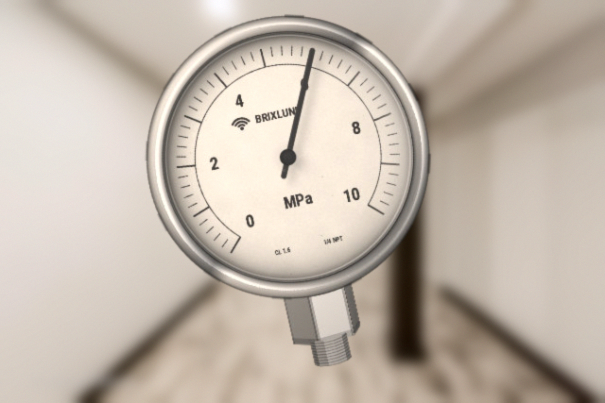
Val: 6; MPa
